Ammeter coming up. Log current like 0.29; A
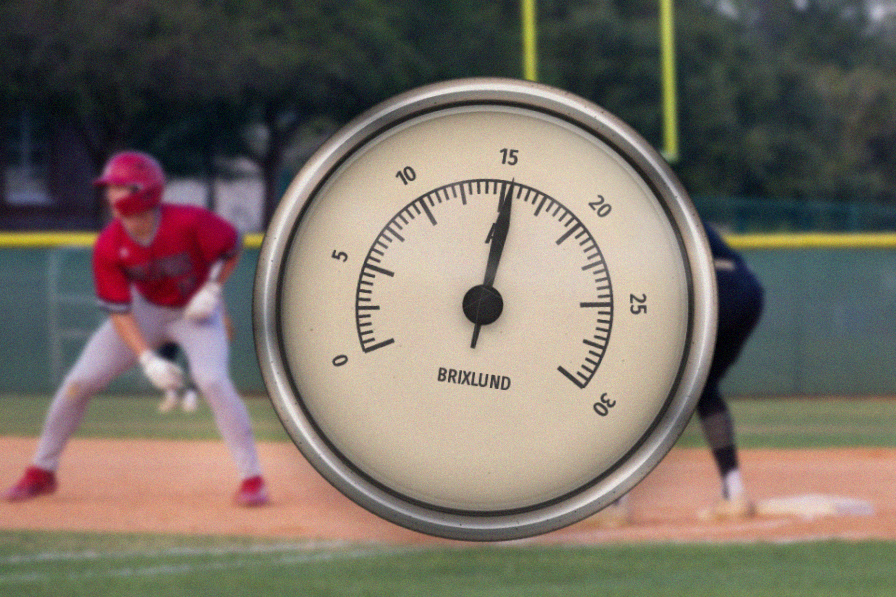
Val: 15.5; A
